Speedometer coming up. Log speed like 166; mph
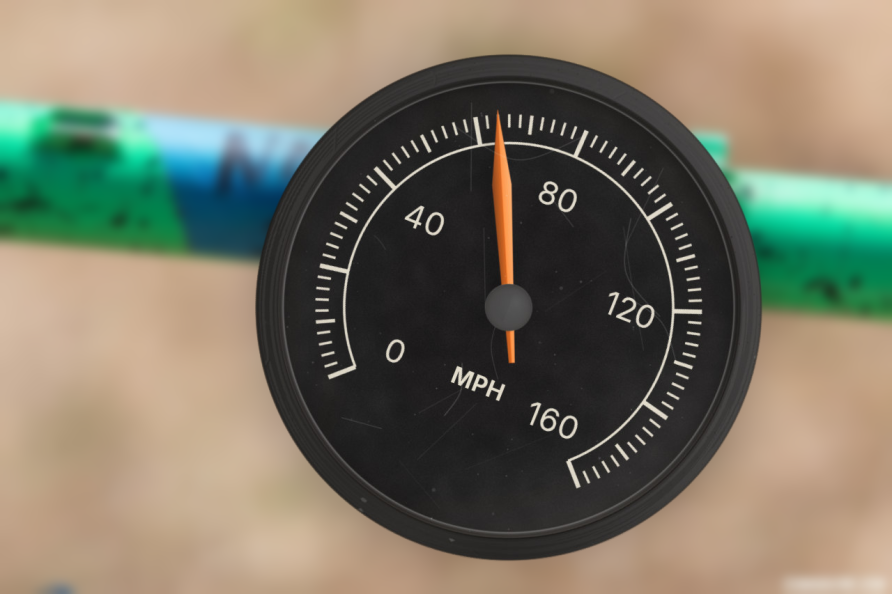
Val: 64; mph
